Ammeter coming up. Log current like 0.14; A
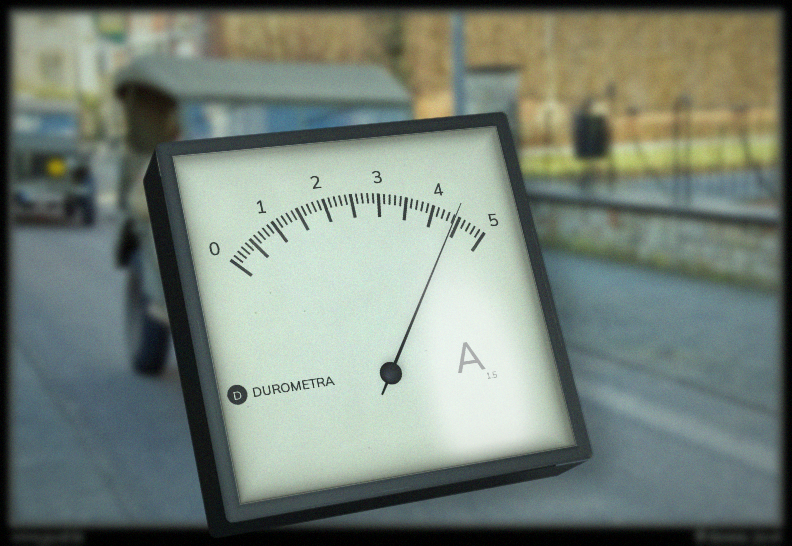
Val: 4.4; A
